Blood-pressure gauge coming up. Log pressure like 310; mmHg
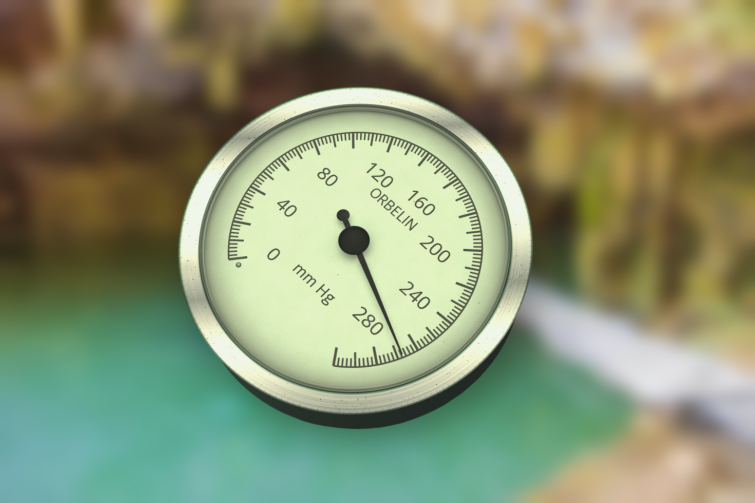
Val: 268; mmHg
